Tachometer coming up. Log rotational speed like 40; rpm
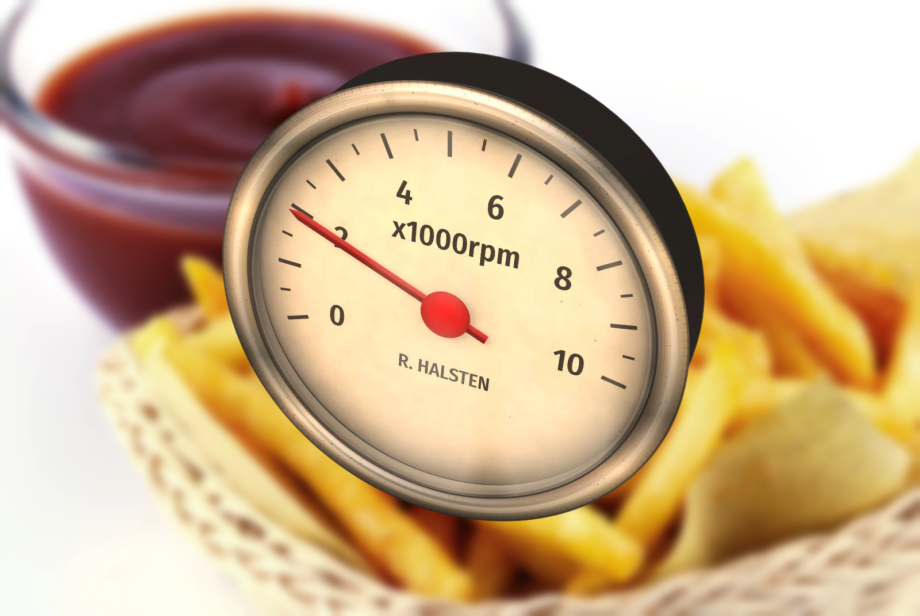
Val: 2000; rpm
